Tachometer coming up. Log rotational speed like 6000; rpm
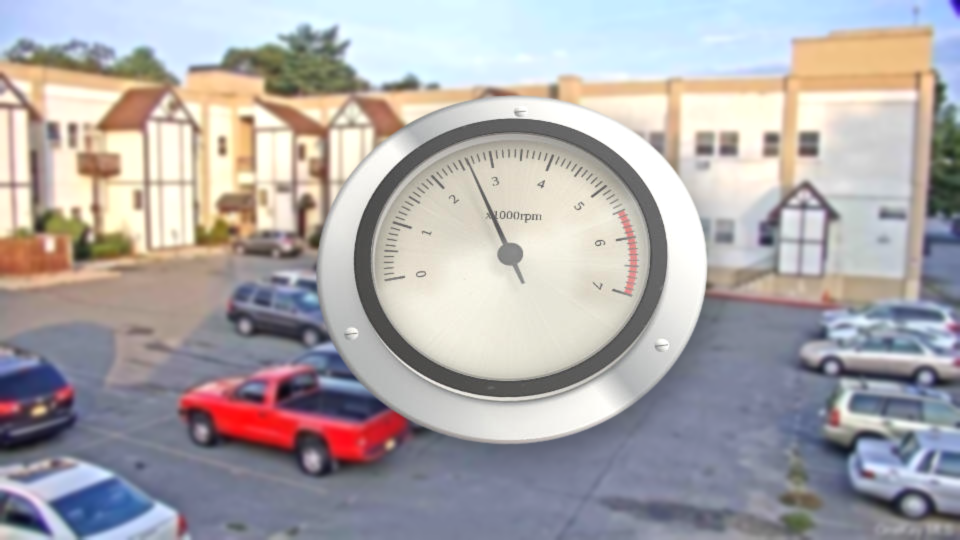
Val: 2600; rpm
